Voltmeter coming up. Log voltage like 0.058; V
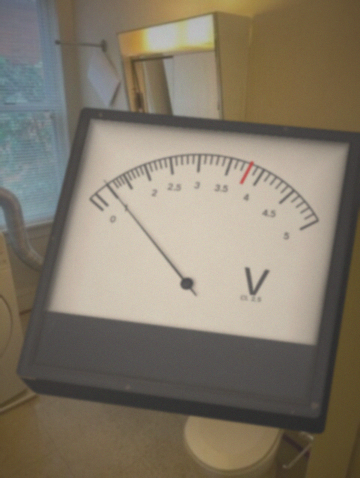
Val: 1; V
